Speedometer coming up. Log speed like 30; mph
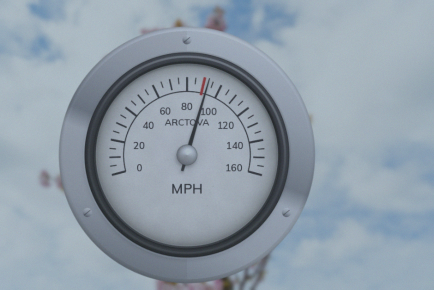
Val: 92.5; mph
